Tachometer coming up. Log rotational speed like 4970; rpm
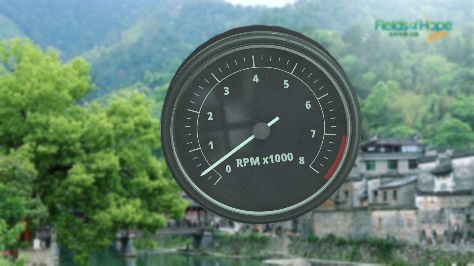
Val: 400; rpm
